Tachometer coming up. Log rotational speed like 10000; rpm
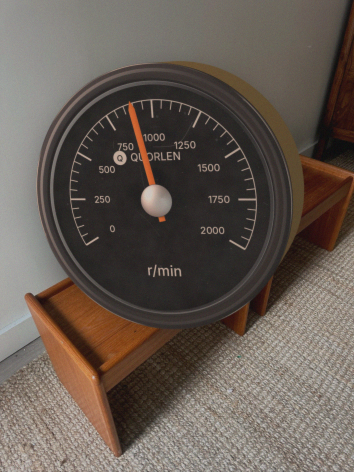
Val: 900; rpm
